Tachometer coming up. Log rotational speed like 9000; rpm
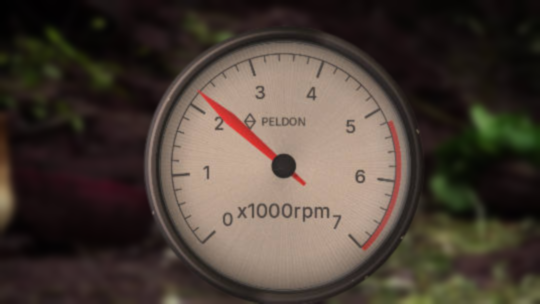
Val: 2200; rpm
